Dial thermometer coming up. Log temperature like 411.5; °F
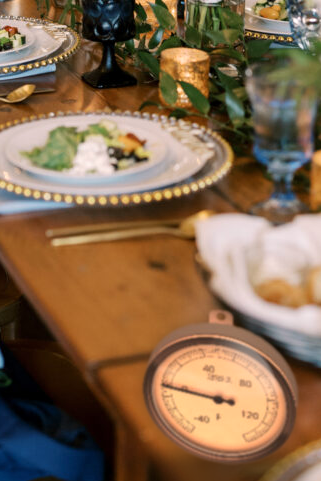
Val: 0; °F
